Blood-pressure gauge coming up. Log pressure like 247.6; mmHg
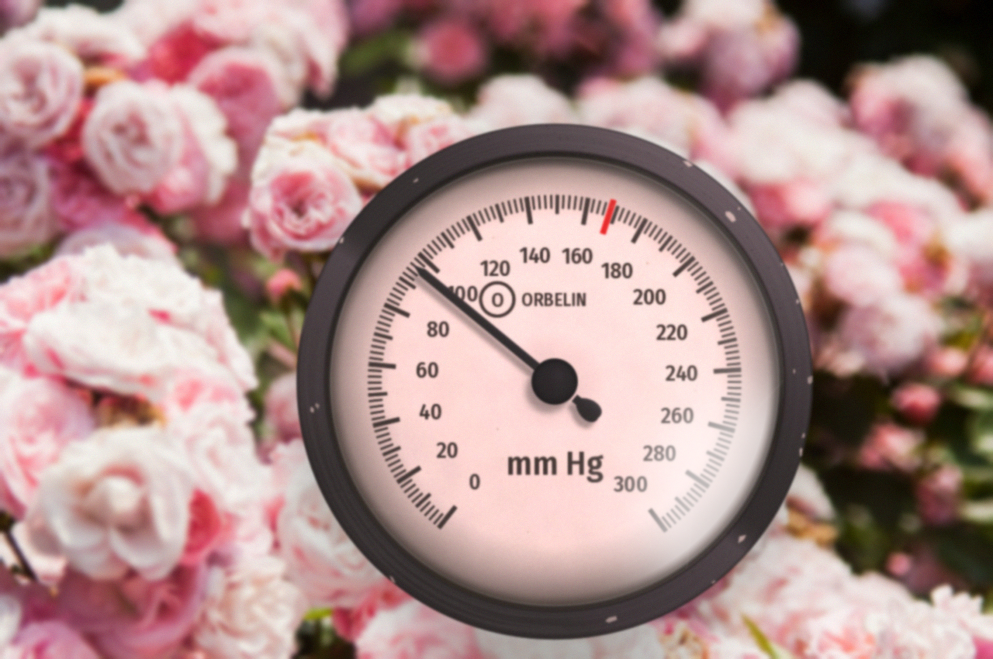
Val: 96; mmHg
